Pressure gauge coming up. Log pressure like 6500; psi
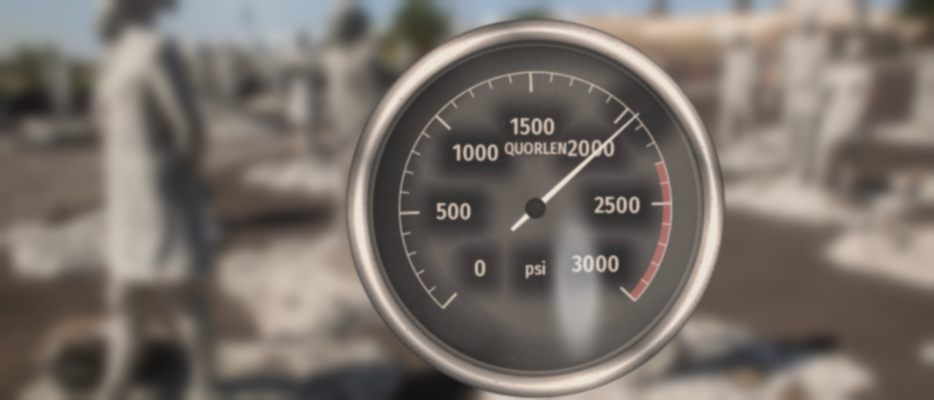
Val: 2050; psi
